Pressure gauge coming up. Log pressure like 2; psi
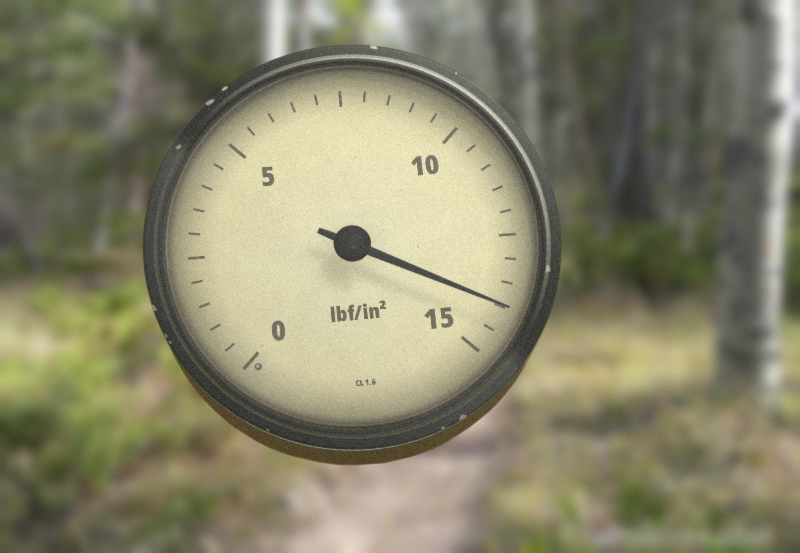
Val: 14; psi
